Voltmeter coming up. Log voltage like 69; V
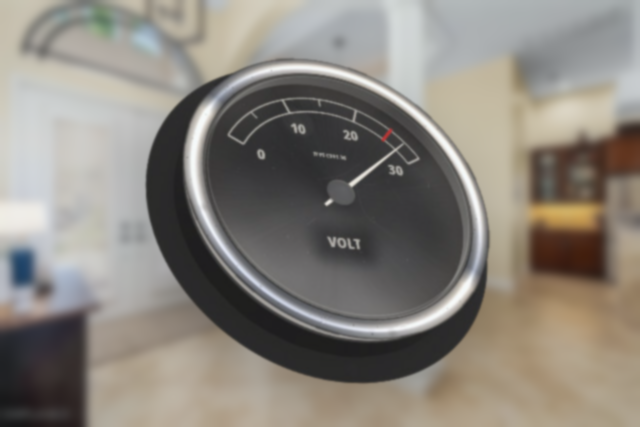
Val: 27.5; V
